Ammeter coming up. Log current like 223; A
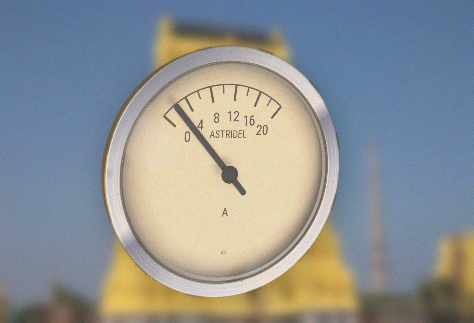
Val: 2; A
